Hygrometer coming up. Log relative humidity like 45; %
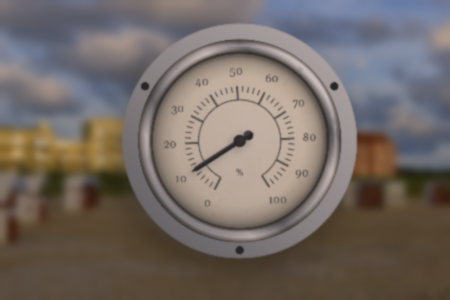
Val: 10; %
